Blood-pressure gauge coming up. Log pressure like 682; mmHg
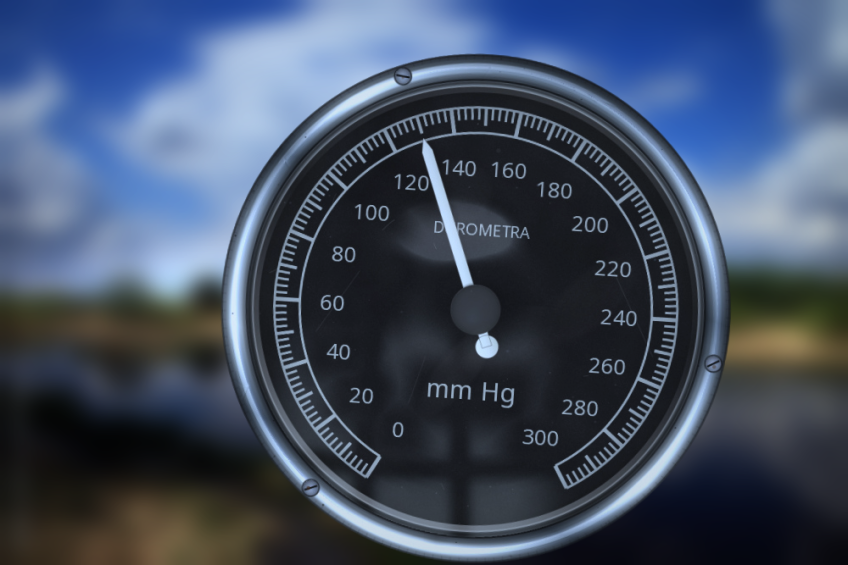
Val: 130; mmHg
